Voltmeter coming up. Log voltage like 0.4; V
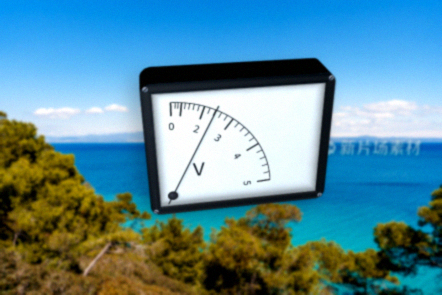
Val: 2.4; V
